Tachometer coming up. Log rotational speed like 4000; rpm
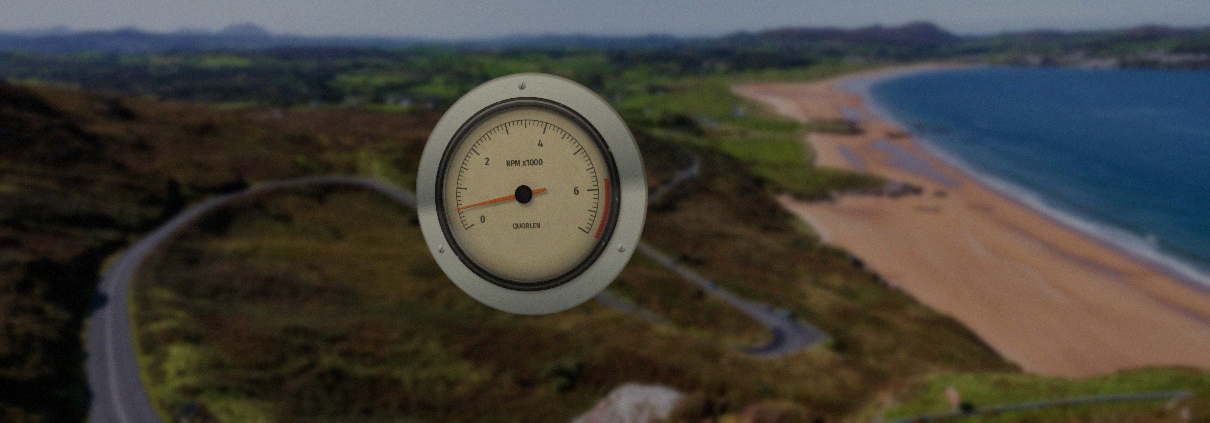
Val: 500; rpm
